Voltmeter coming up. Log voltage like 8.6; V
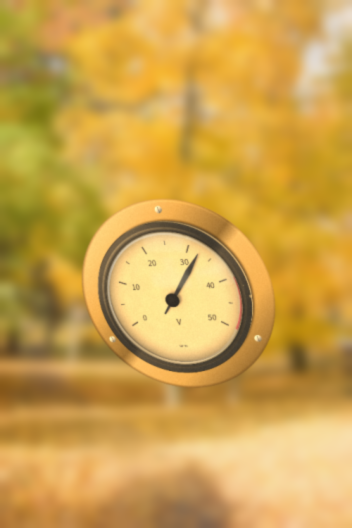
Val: 32.5; V
